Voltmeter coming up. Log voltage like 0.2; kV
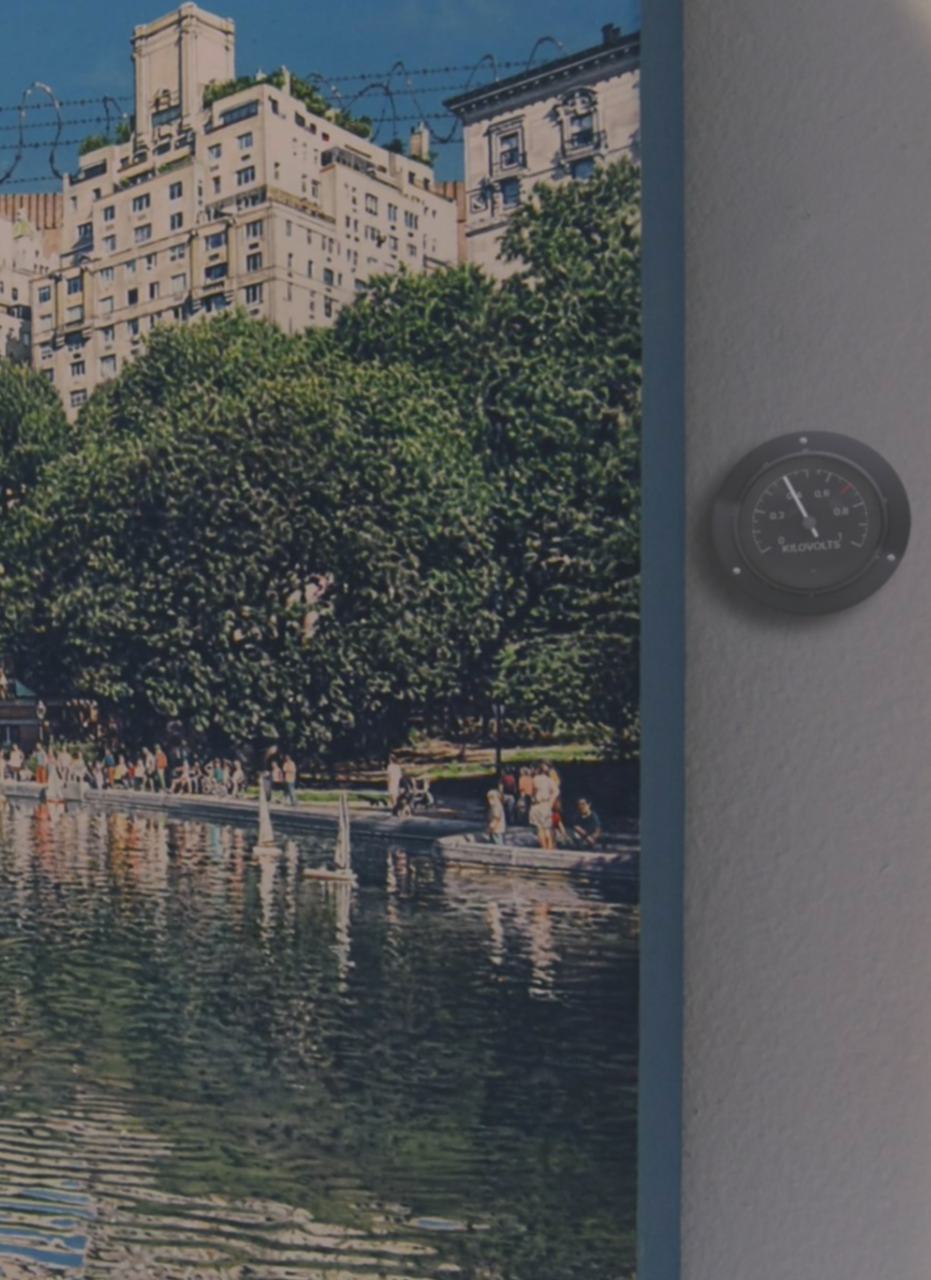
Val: 0.4; kV
